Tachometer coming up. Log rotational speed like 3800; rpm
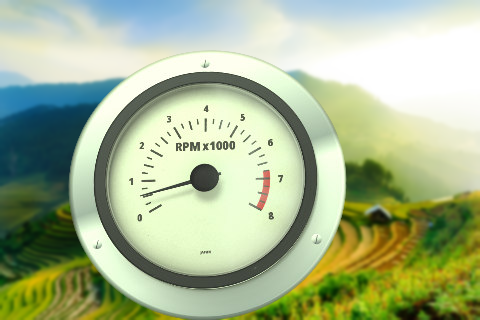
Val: 500; rpm
